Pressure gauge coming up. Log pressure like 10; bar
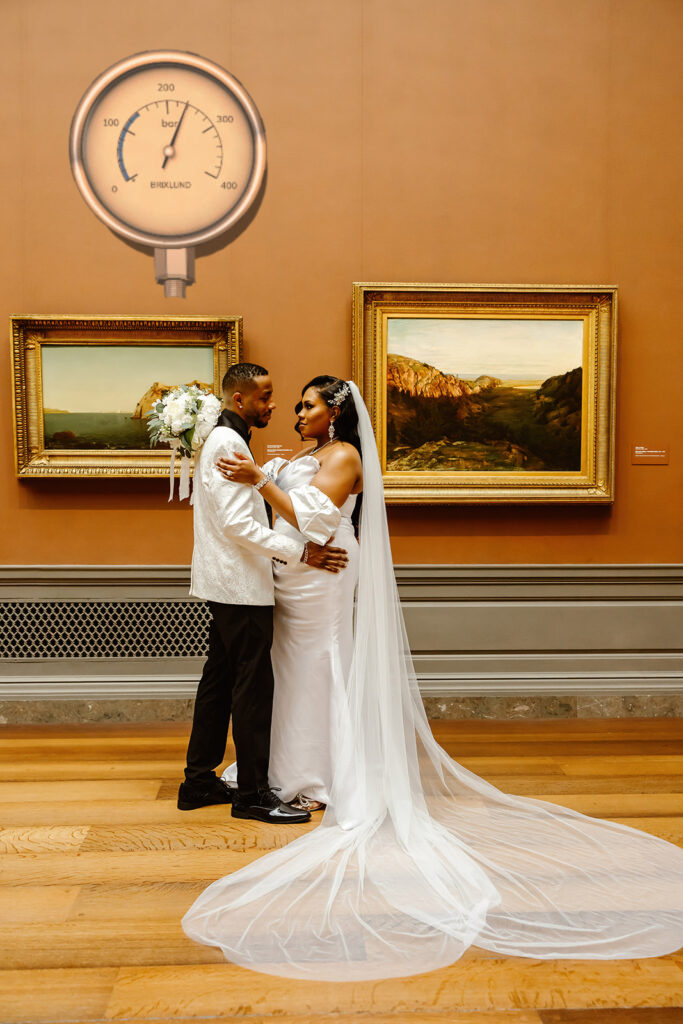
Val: 240; bar
